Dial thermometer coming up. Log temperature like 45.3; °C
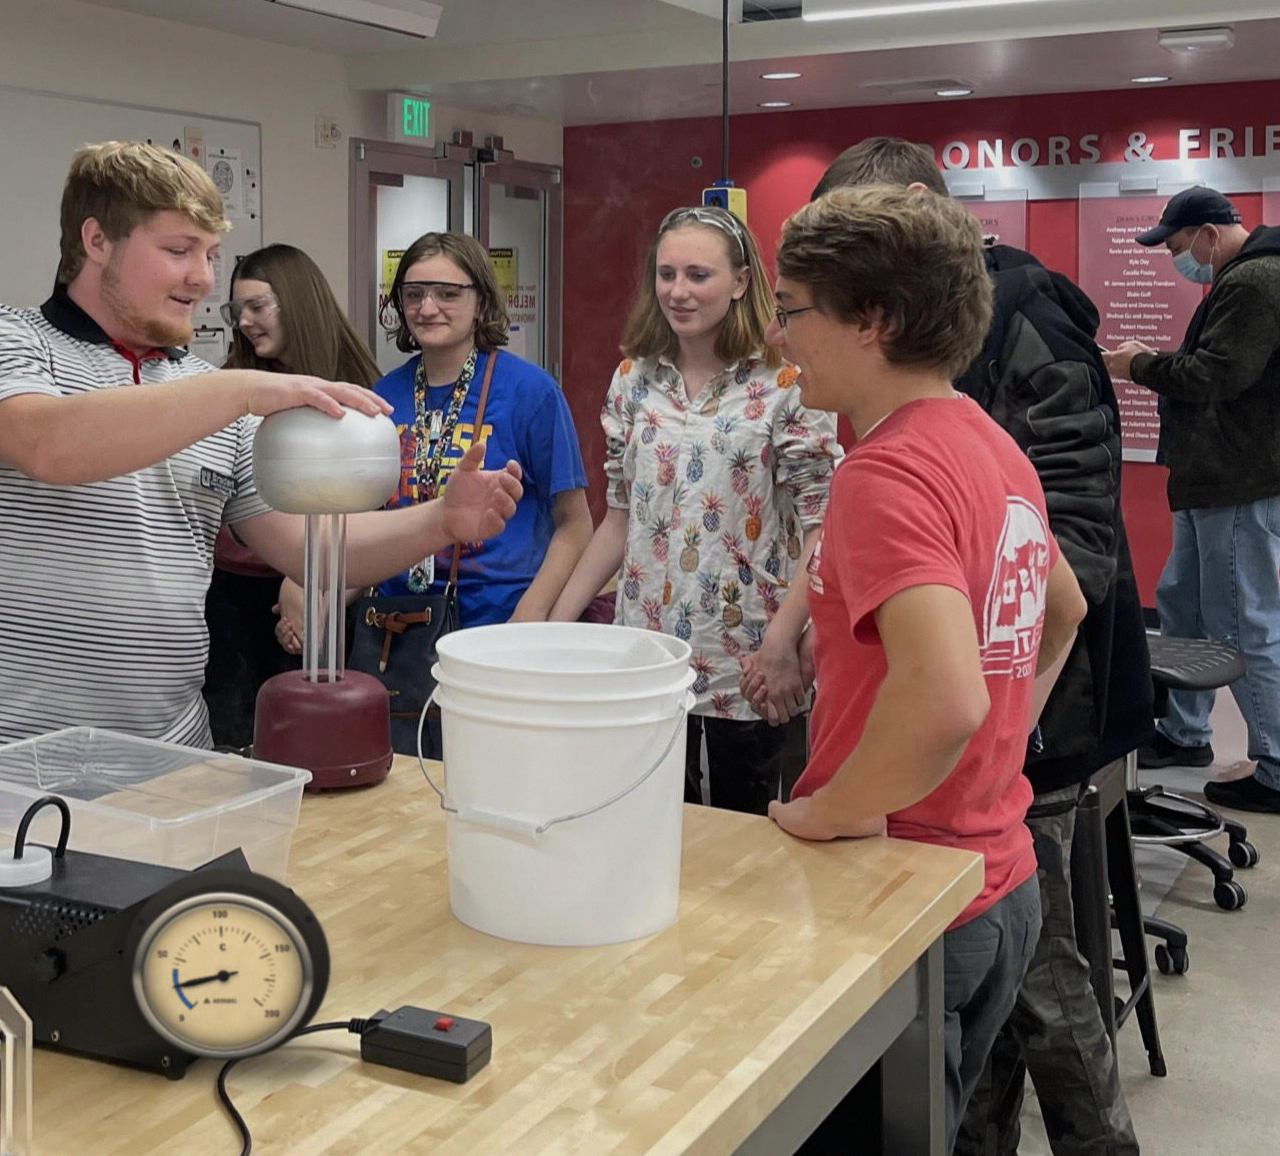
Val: 25; °C
